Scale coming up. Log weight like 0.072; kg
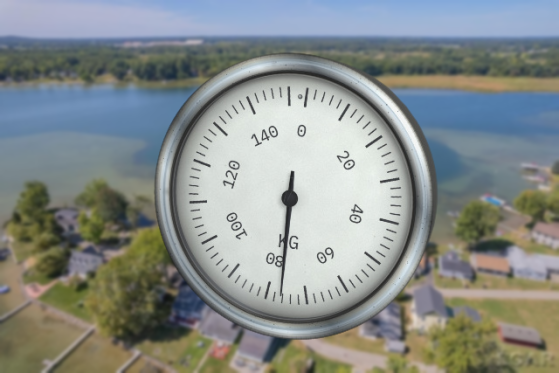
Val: 76; kg
